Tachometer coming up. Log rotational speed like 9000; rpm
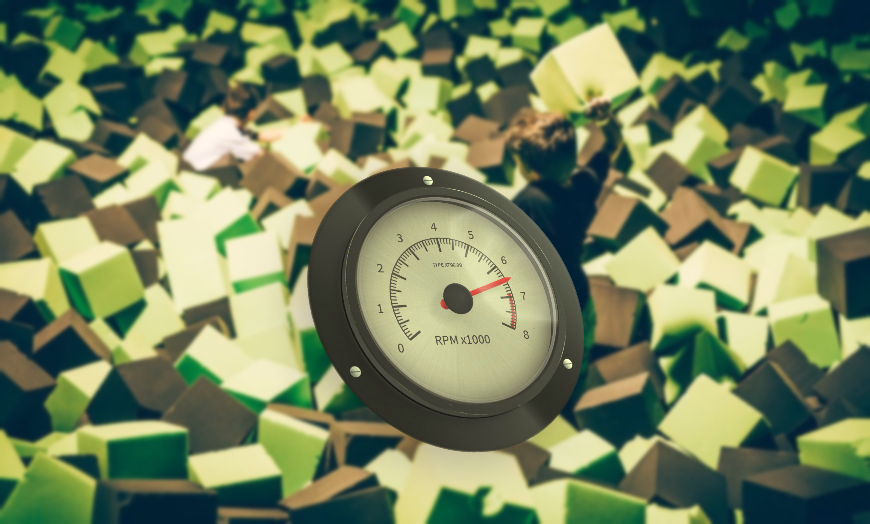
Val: 6500; rpm
